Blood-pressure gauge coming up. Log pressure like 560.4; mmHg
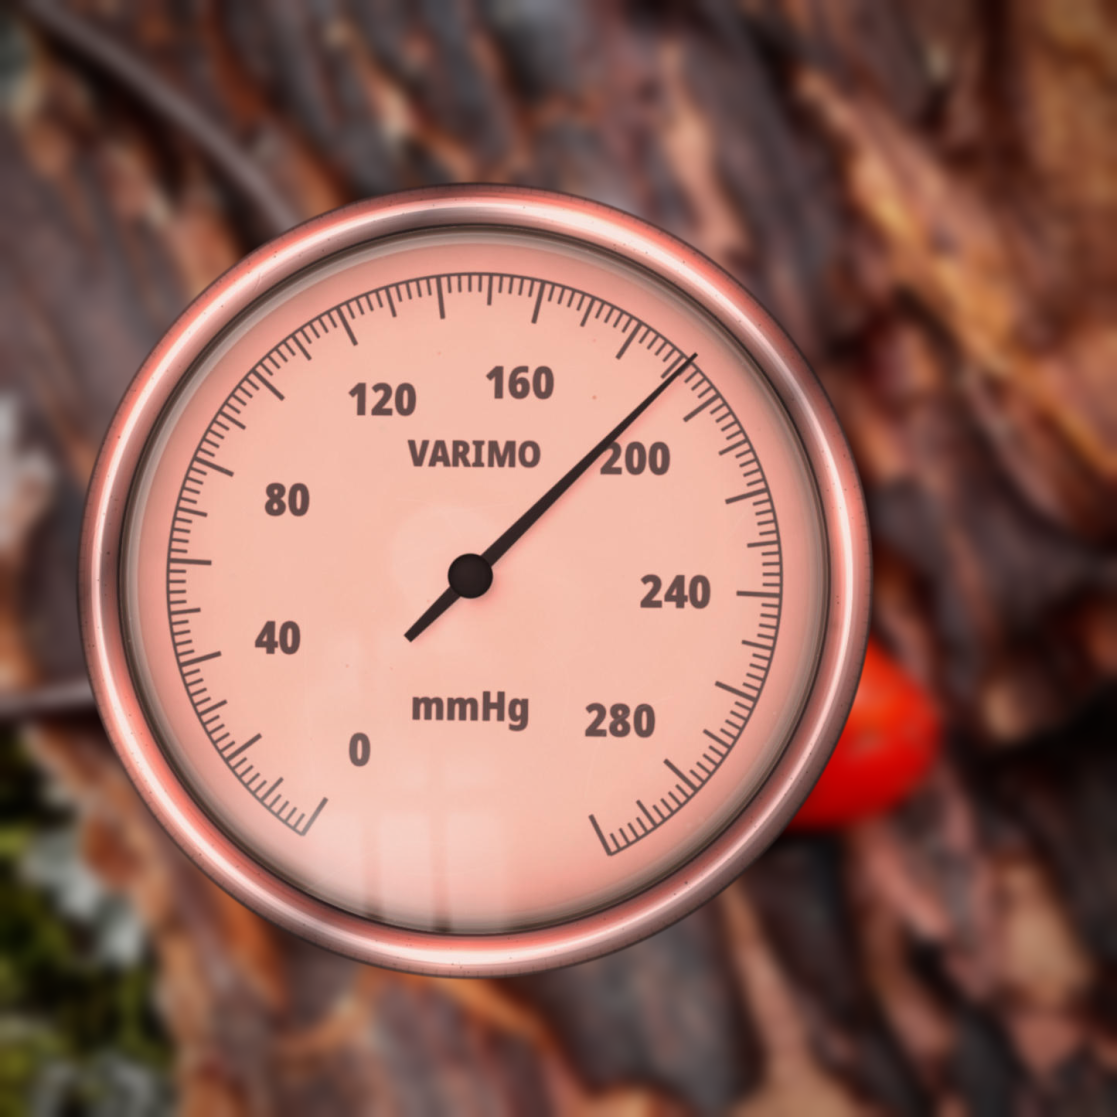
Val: 192; mmHg
